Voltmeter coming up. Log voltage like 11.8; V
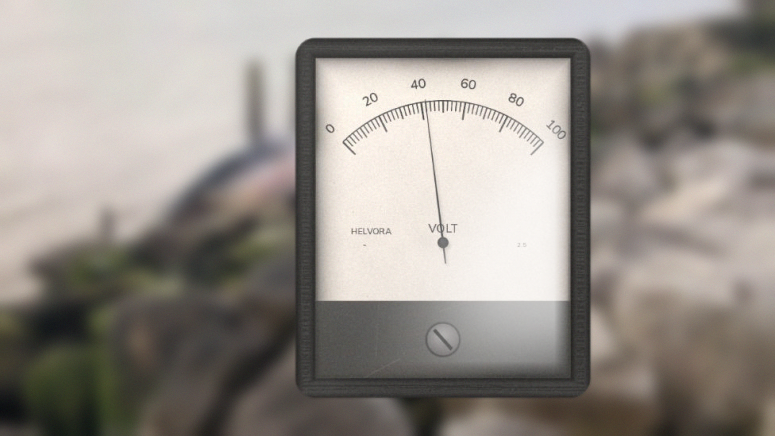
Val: 42; V
